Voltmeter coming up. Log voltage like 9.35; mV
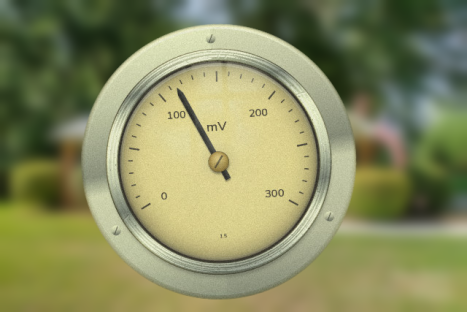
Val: 115; mV
